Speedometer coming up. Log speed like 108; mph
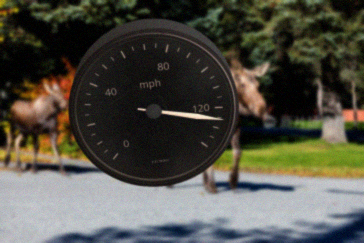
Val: 125; mph
